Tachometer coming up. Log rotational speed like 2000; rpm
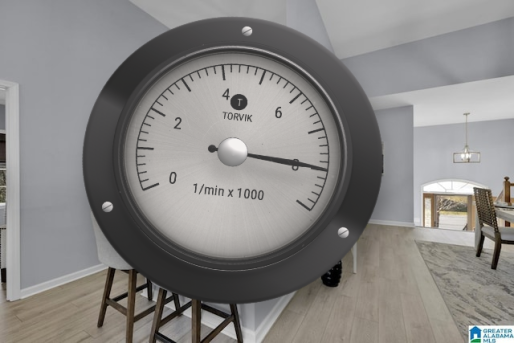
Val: 8000; rpm
